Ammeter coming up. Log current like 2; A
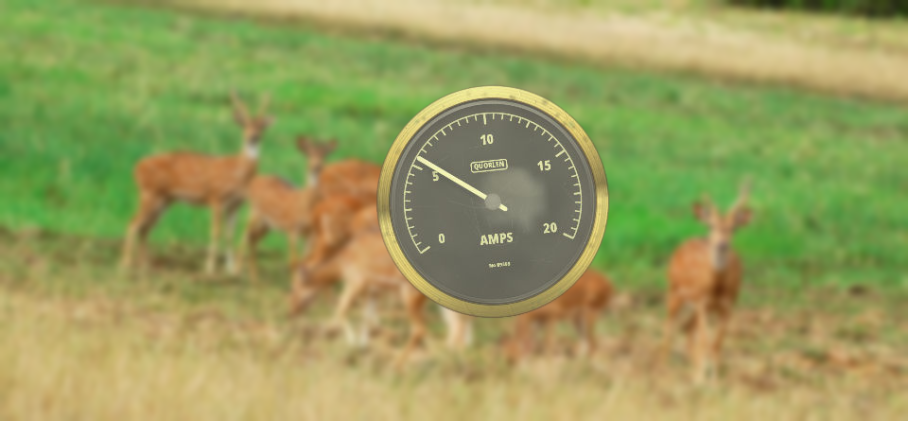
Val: 5.5; A
